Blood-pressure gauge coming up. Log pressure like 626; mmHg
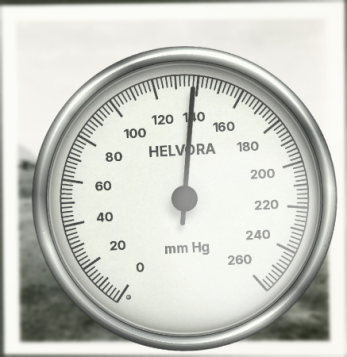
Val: 138; mmHg
